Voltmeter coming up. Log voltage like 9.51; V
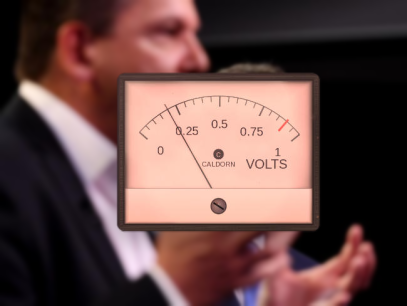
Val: 0.2; V
